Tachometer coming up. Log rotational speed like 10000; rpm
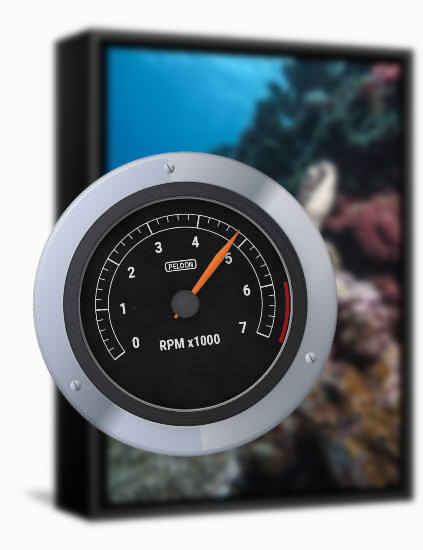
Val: 4800; rpm
